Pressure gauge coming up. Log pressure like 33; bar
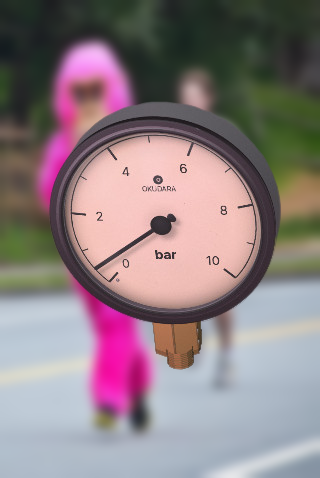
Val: 0.5; bar
